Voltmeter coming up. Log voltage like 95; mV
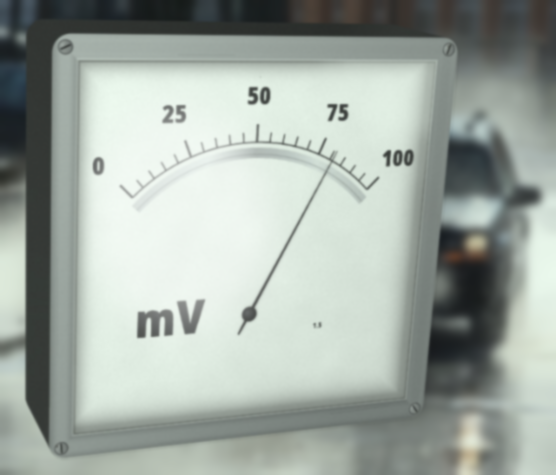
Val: 80; mV
